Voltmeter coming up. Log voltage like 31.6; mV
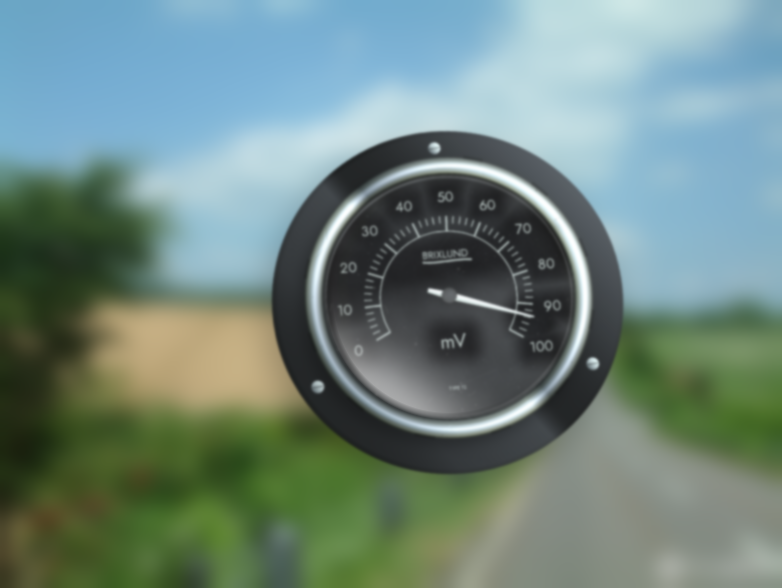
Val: 94; mV
